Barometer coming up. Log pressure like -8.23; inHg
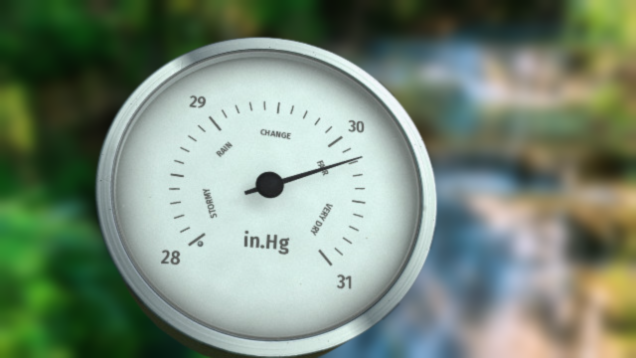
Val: 30.2; inHg
